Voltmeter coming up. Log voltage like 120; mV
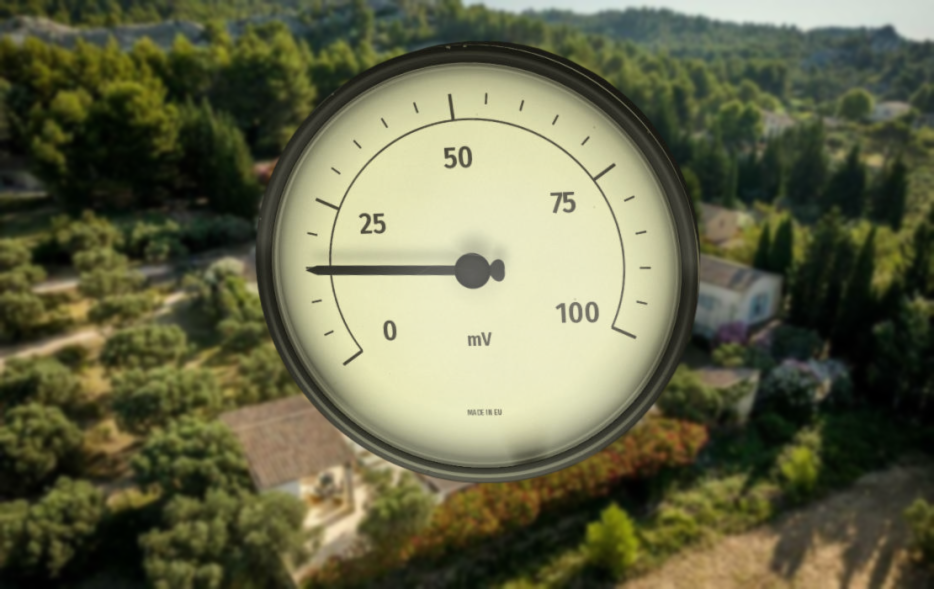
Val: 15; mV
